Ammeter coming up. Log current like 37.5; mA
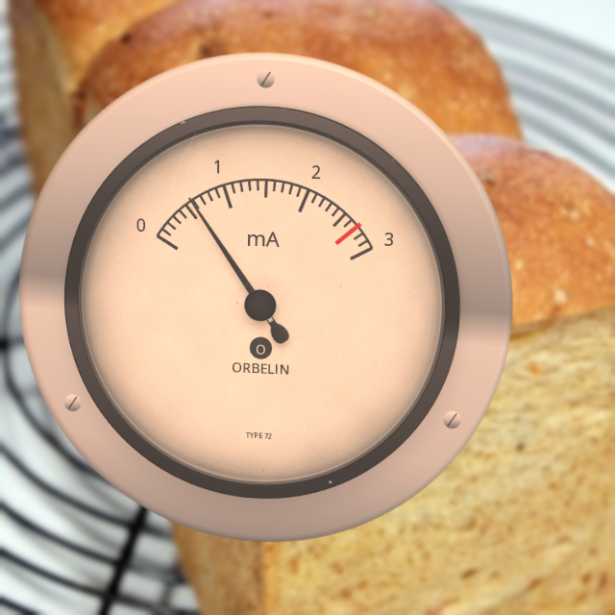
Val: 0.6; mA
